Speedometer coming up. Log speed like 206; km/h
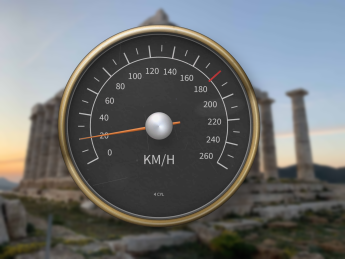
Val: 20; km/h
